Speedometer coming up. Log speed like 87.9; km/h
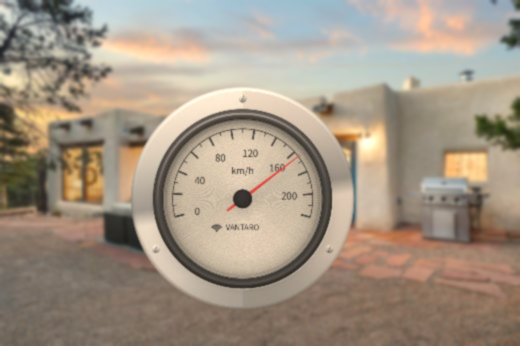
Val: 165; km/h
